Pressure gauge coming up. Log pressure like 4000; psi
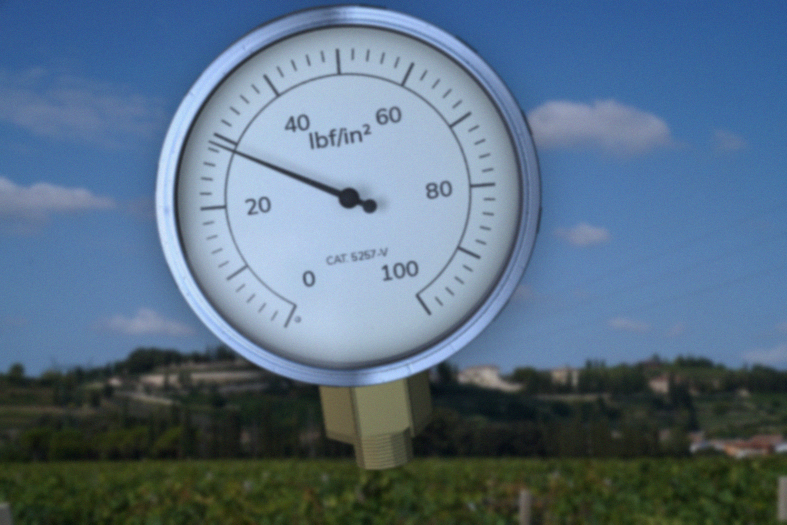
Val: 29; psi
